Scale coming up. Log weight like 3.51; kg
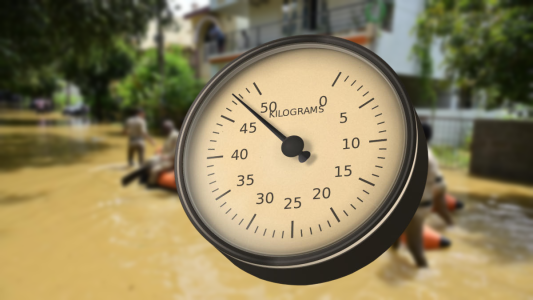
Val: 47.5; kg
